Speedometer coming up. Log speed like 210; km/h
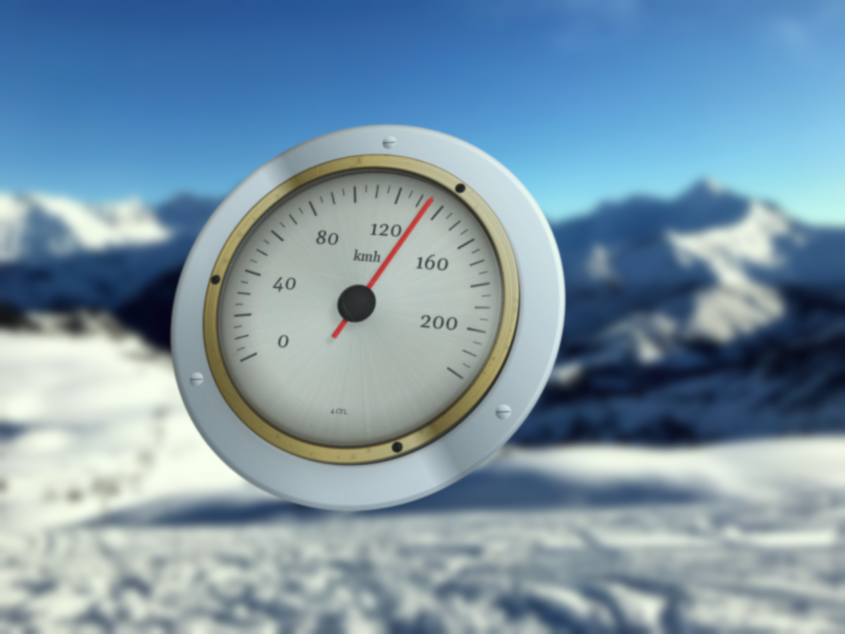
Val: 135; km/h
